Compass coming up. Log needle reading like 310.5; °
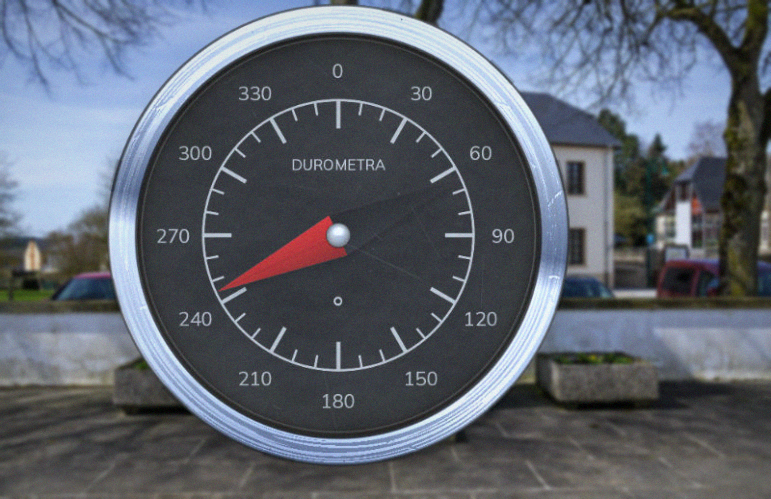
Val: 245; °
